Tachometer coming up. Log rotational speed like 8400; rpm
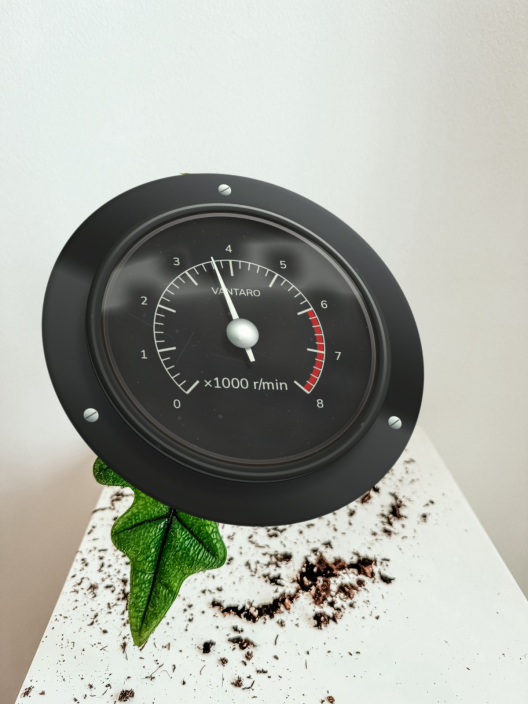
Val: 3600; rpm
